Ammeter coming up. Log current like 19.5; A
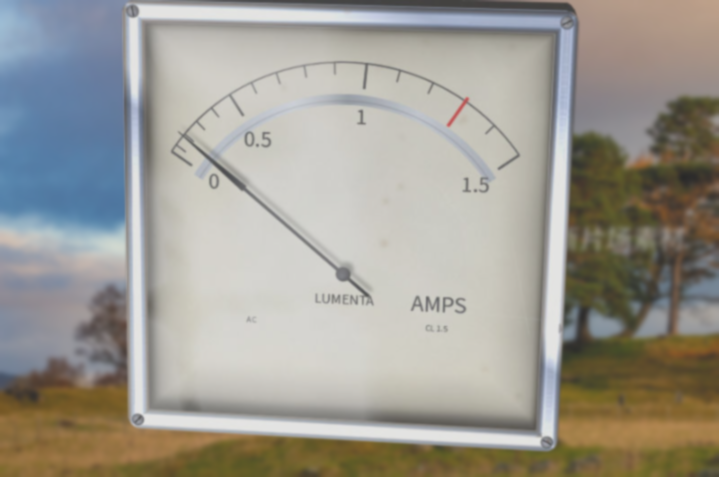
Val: 0.2; A
